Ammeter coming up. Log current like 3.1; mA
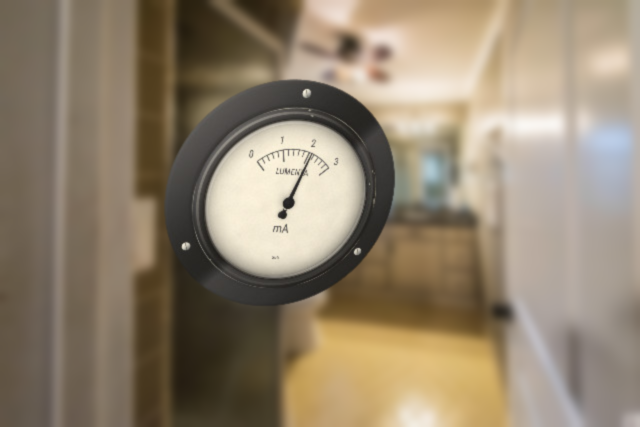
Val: 2; mA
